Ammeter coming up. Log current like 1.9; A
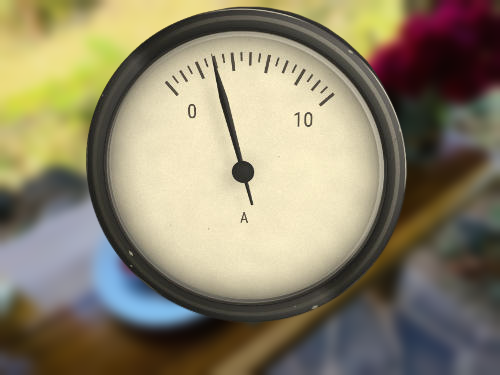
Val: 3; A
